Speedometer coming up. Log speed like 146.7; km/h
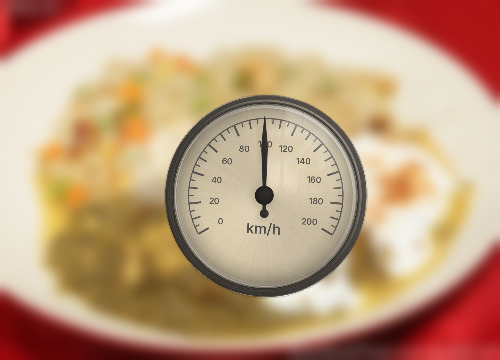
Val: 100; km/h
